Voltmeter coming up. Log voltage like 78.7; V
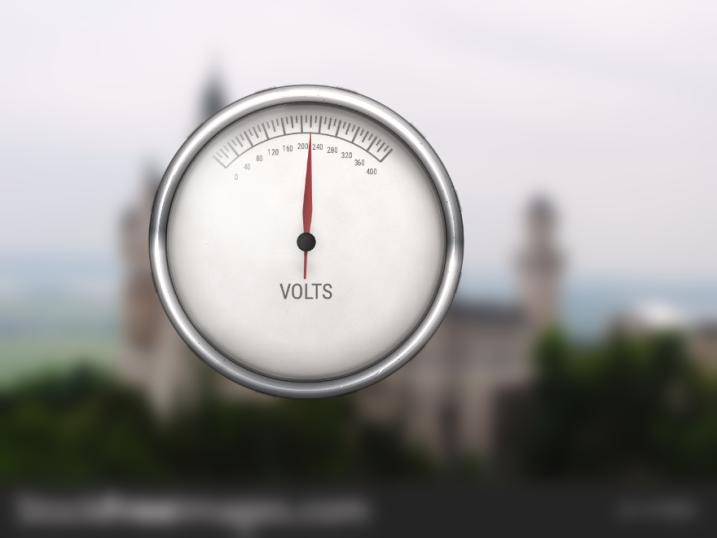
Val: 220; V
